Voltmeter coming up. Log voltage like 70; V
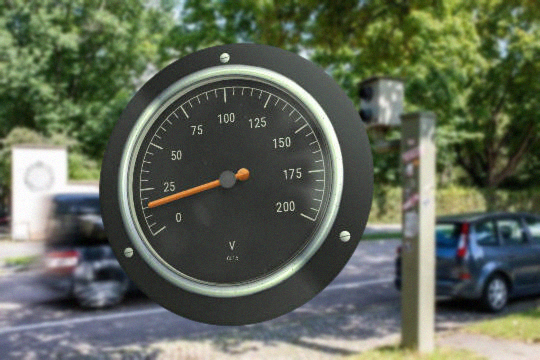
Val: 15; V
